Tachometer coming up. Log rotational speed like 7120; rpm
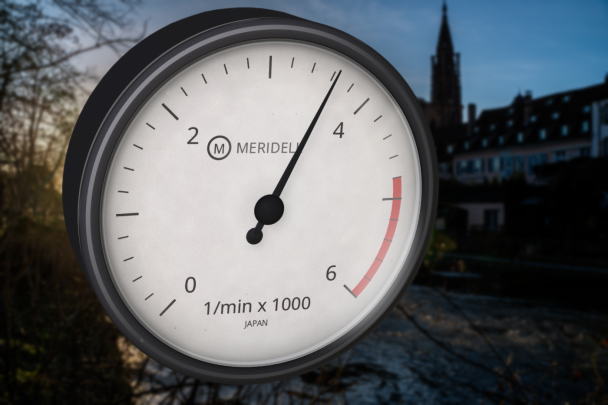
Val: 3600; rpm
